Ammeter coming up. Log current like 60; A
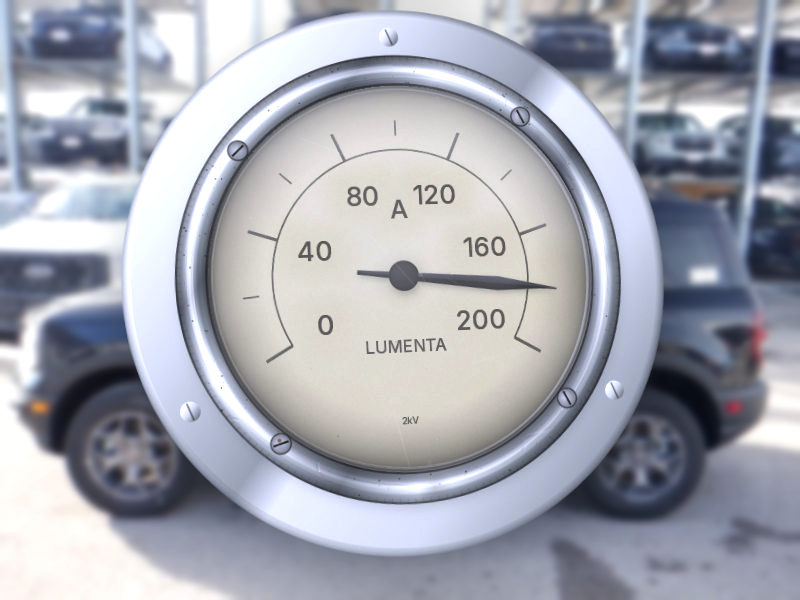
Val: 180; A
